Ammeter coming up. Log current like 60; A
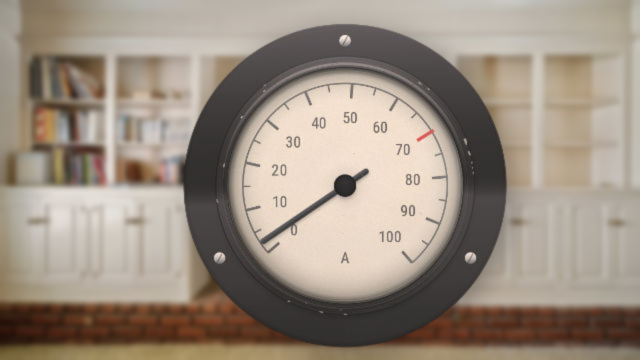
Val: 2.5; A
